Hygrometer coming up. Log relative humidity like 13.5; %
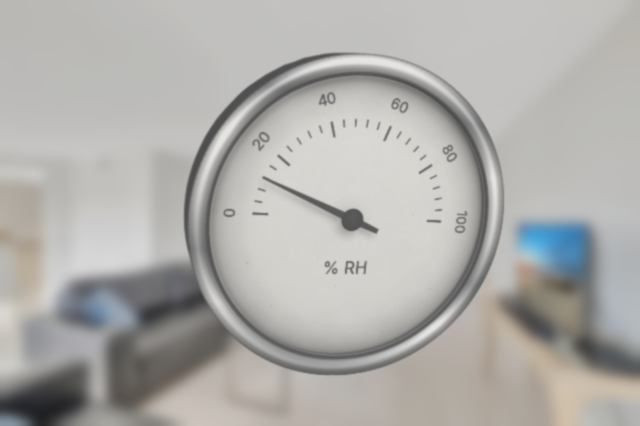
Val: 12; %
